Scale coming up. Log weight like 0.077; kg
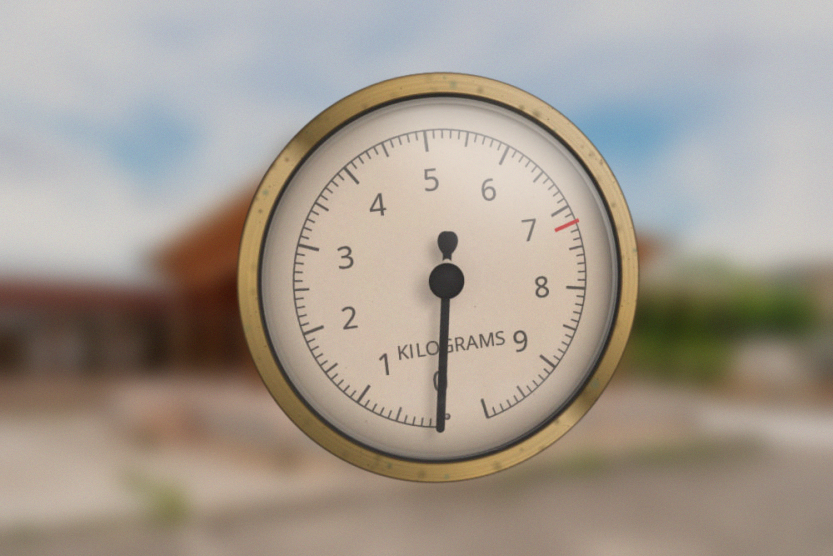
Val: 0; kg
